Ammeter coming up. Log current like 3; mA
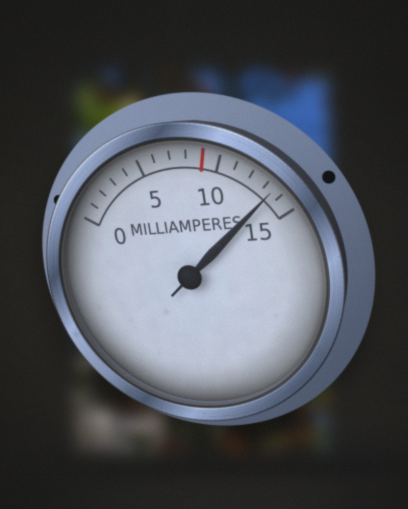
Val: 13.5; mA
